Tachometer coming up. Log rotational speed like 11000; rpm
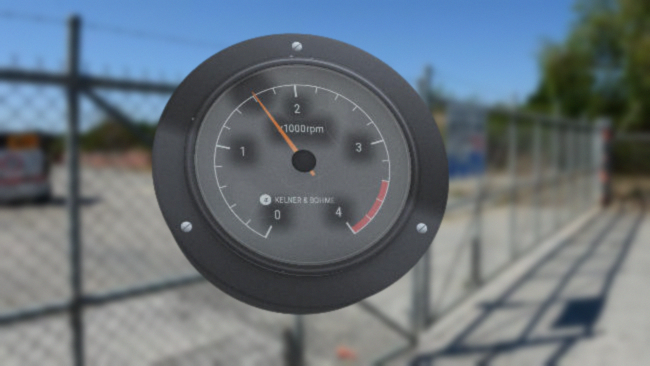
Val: 1600; rpm
